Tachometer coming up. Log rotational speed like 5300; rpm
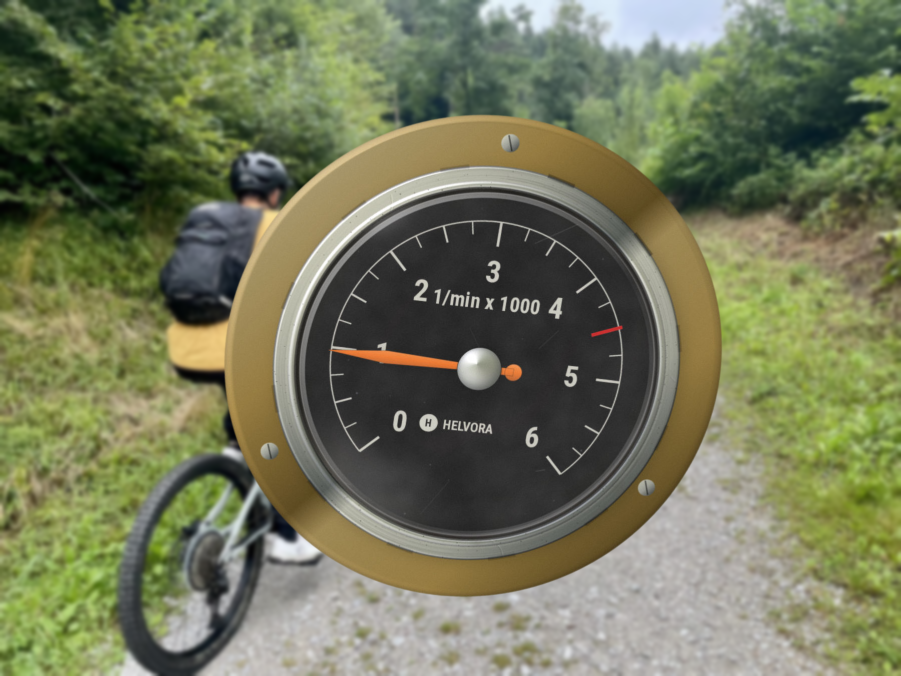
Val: 1000; rpm
